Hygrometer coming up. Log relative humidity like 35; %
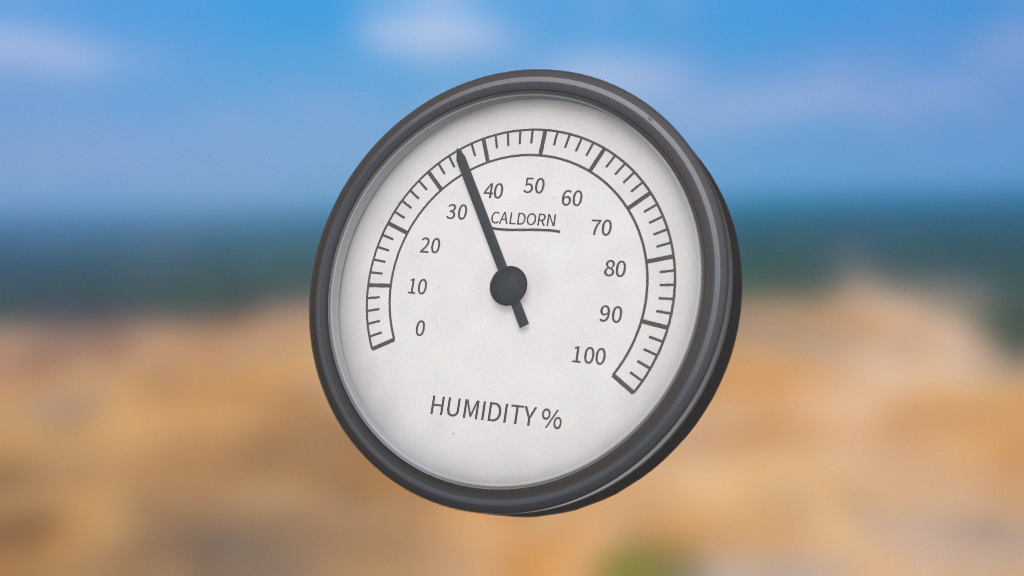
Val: 36; %
